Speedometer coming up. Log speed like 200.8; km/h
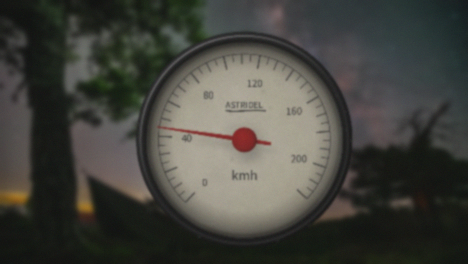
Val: 45; km/h
